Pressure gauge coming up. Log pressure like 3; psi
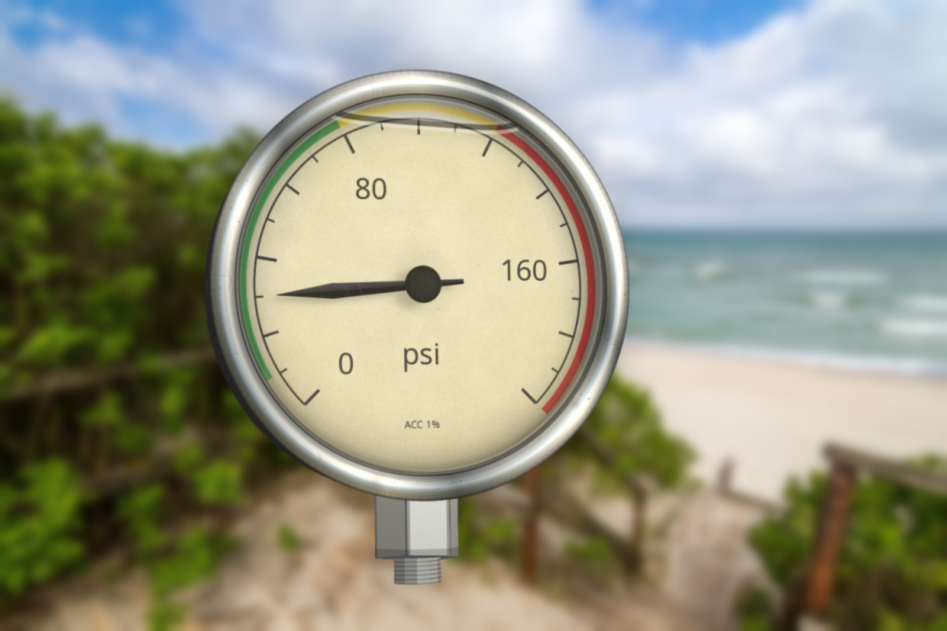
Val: 30; psi
